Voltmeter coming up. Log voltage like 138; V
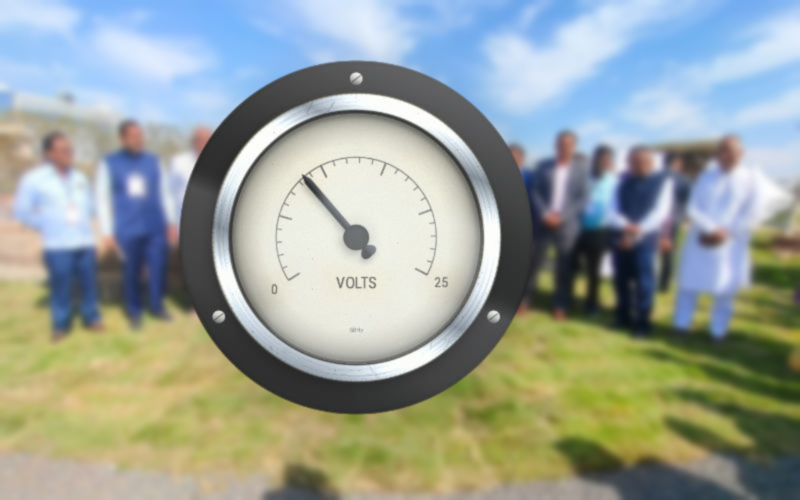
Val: 8.5; V
